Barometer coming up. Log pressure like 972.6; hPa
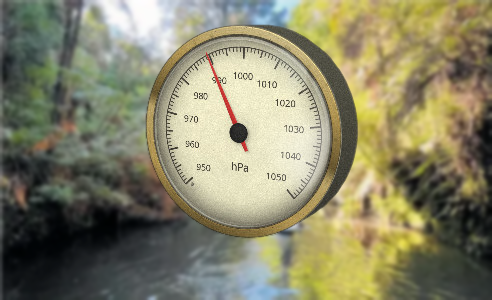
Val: 990; hPa
